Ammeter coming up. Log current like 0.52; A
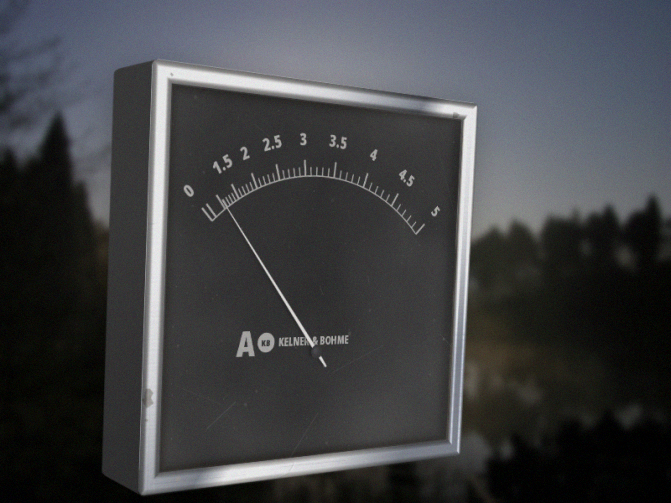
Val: 1; A
